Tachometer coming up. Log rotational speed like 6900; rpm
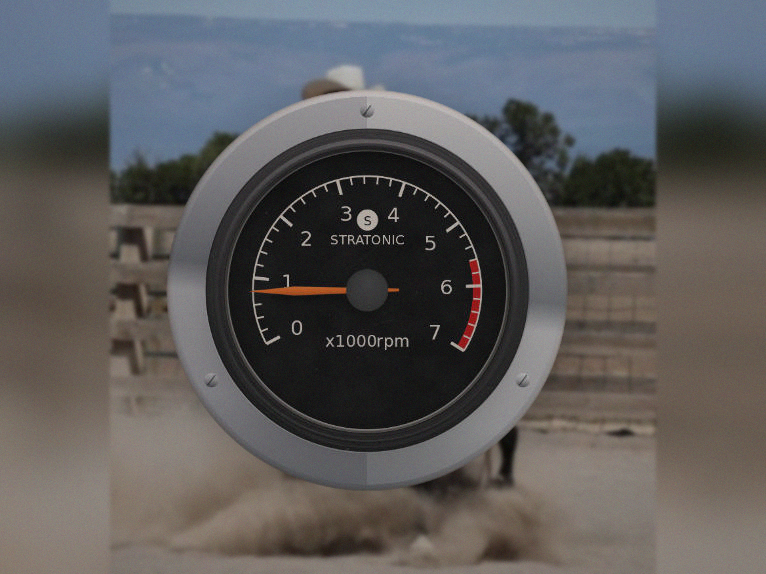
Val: 800; rpm
